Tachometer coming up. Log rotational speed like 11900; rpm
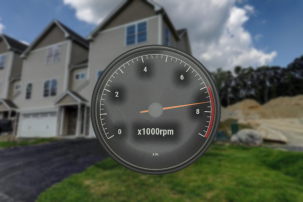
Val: 7600; rpm
